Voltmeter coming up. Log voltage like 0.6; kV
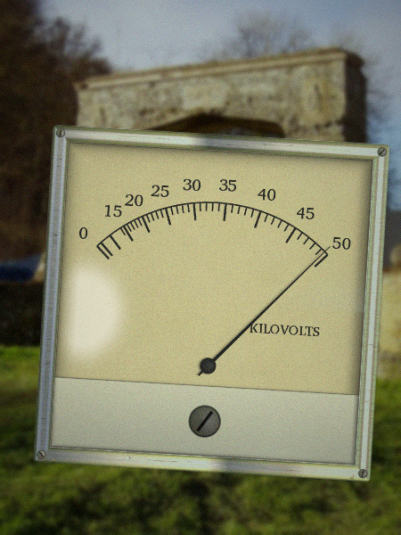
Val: 49.5; kV
